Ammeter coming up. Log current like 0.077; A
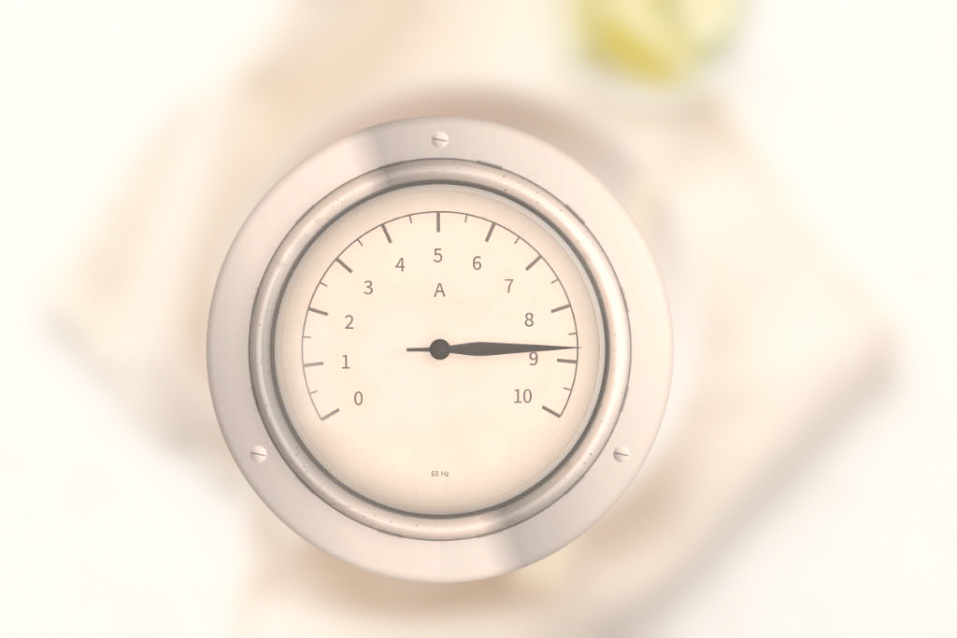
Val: 8.75; A
